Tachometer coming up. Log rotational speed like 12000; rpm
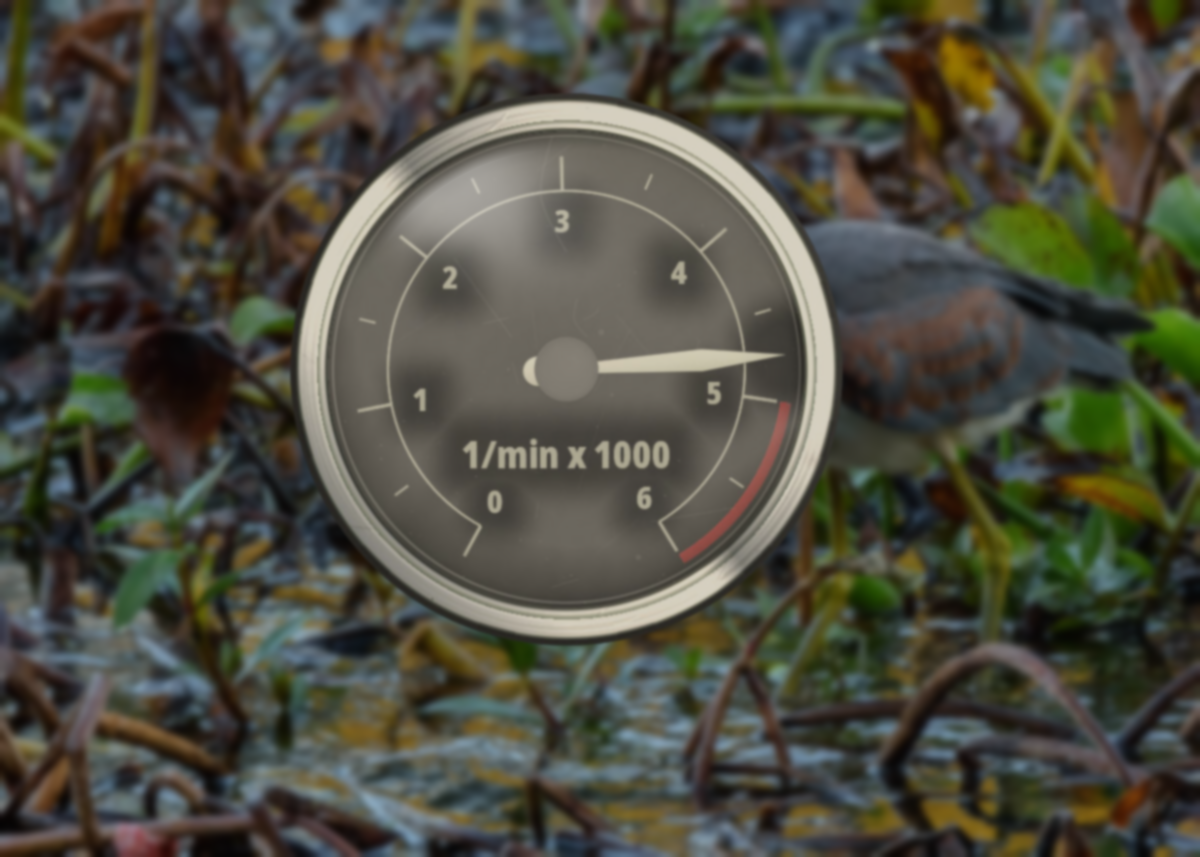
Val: 4750; rpm
